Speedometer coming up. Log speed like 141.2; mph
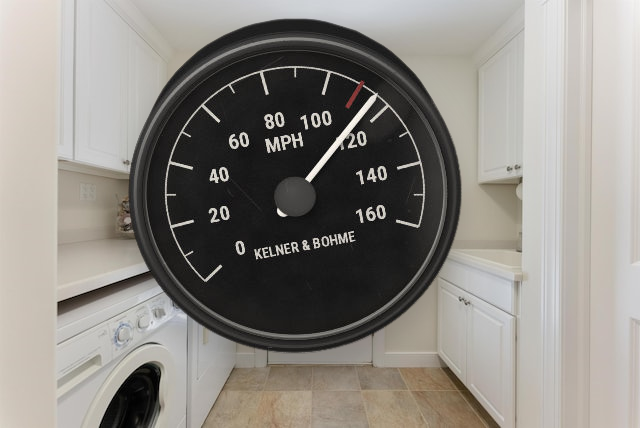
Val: 115; mph
